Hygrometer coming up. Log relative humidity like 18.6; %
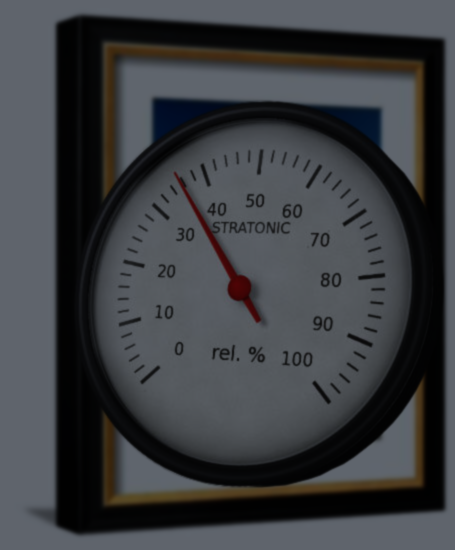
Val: 36; %
